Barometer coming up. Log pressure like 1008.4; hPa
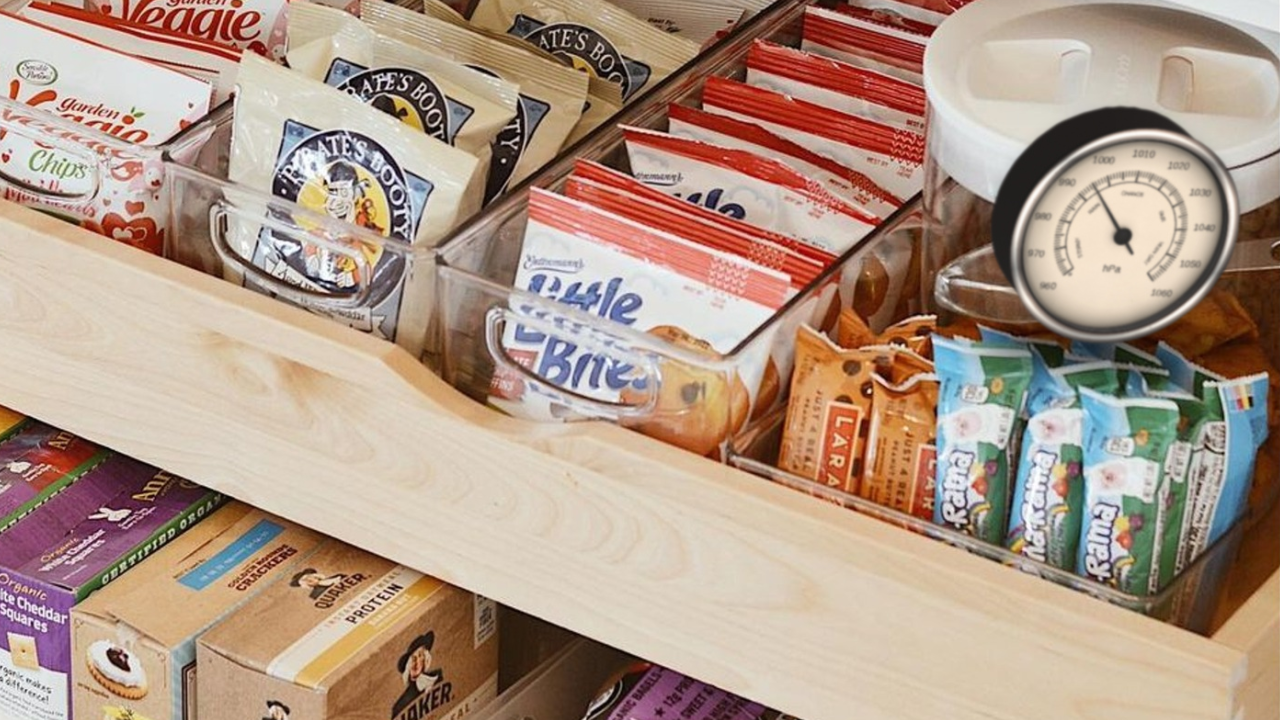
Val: 995; hPa
